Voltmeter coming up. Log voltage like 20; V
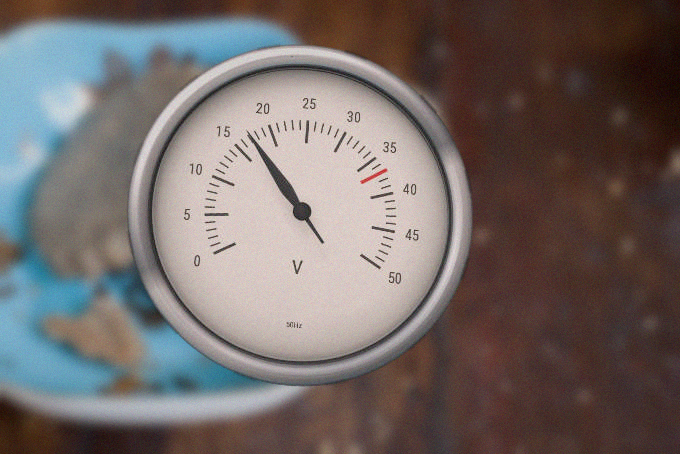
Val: 17; V
